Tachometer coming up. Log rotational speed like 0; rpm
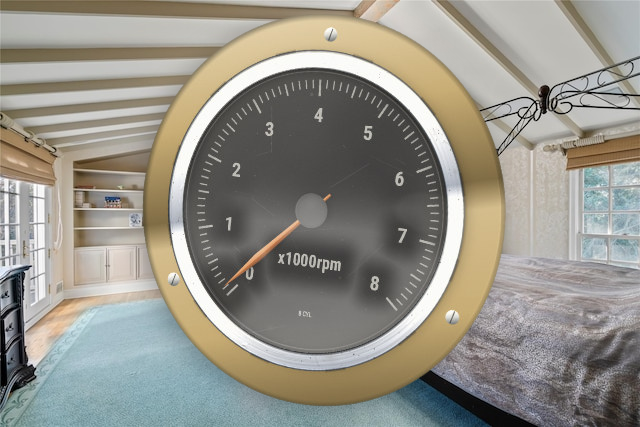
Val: 100; rpm
